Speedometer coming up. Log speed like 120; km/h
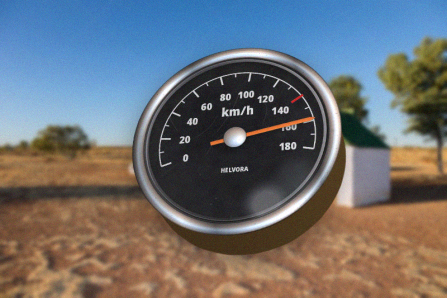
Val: 160; km/h
